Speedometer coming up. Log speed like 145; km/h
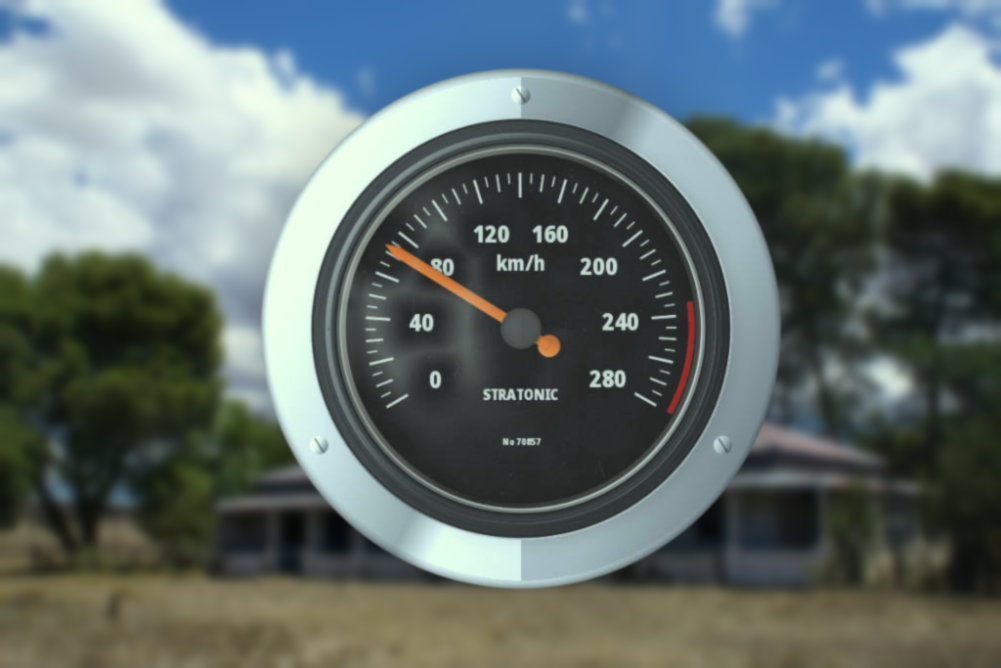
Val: 72.5; km/h
